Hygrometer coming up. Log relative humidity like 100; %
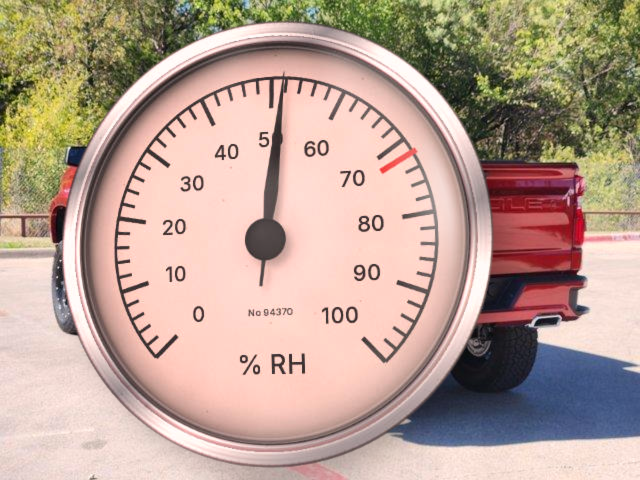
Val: 52; %
